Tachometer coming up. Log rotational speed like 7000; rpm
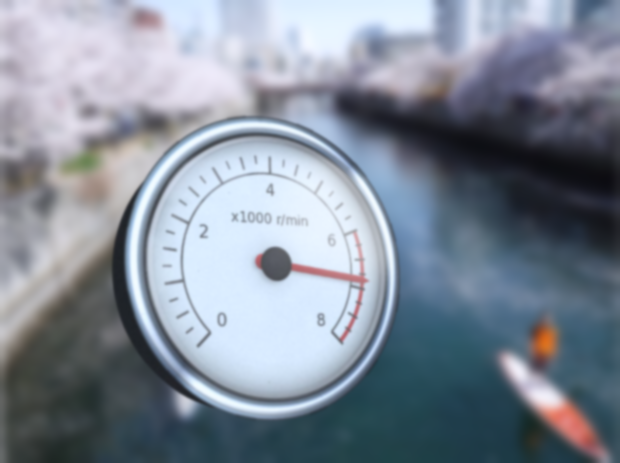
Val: 6875; rpm
